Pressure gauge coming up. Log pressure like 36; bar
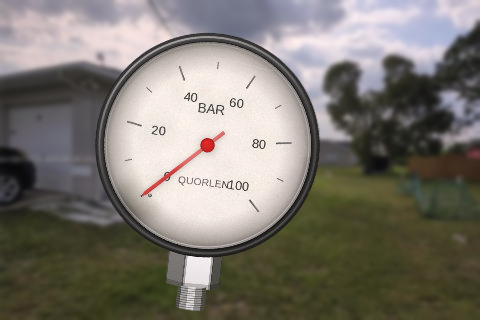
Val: 0; bar
